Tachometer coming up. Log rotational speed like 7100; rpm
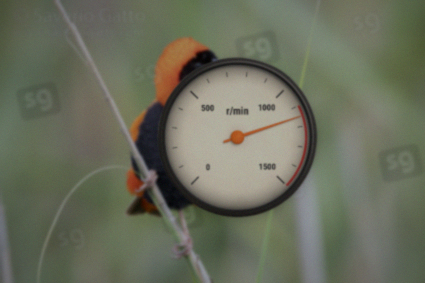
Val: 1150; rpm
